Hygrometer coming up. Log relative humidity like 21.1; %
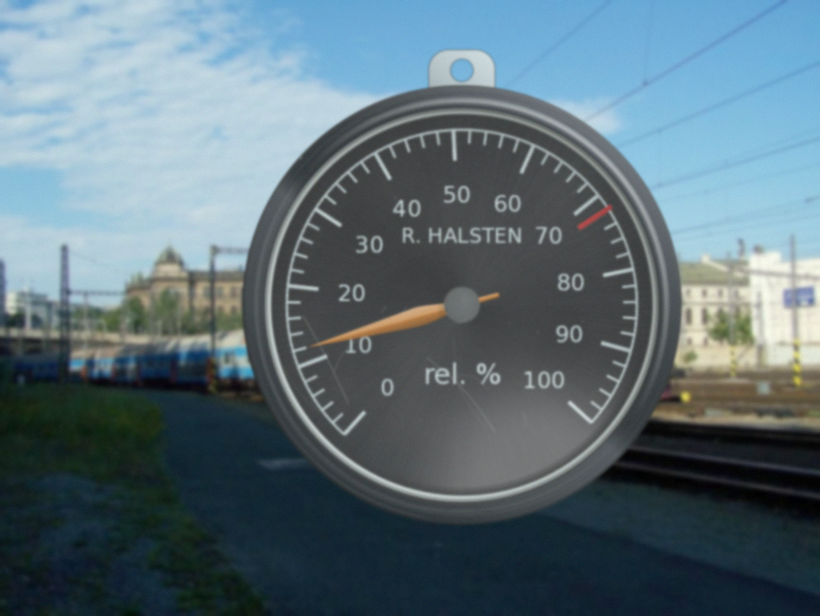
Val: 12; %
